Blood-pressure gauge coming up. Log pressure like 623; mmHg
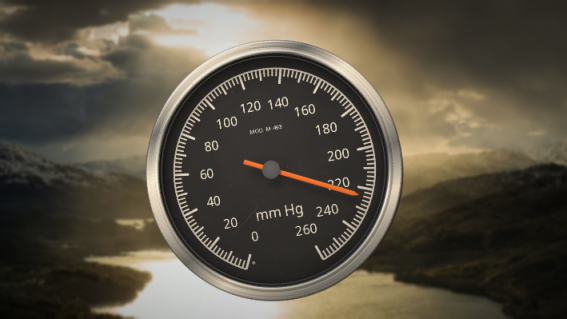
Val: 224; mmHg
